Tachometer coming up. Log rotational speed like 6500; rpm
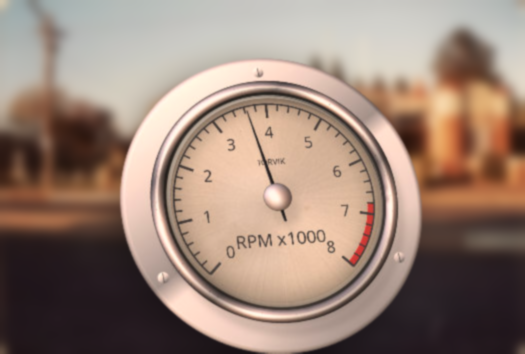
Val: 3600; rpm
